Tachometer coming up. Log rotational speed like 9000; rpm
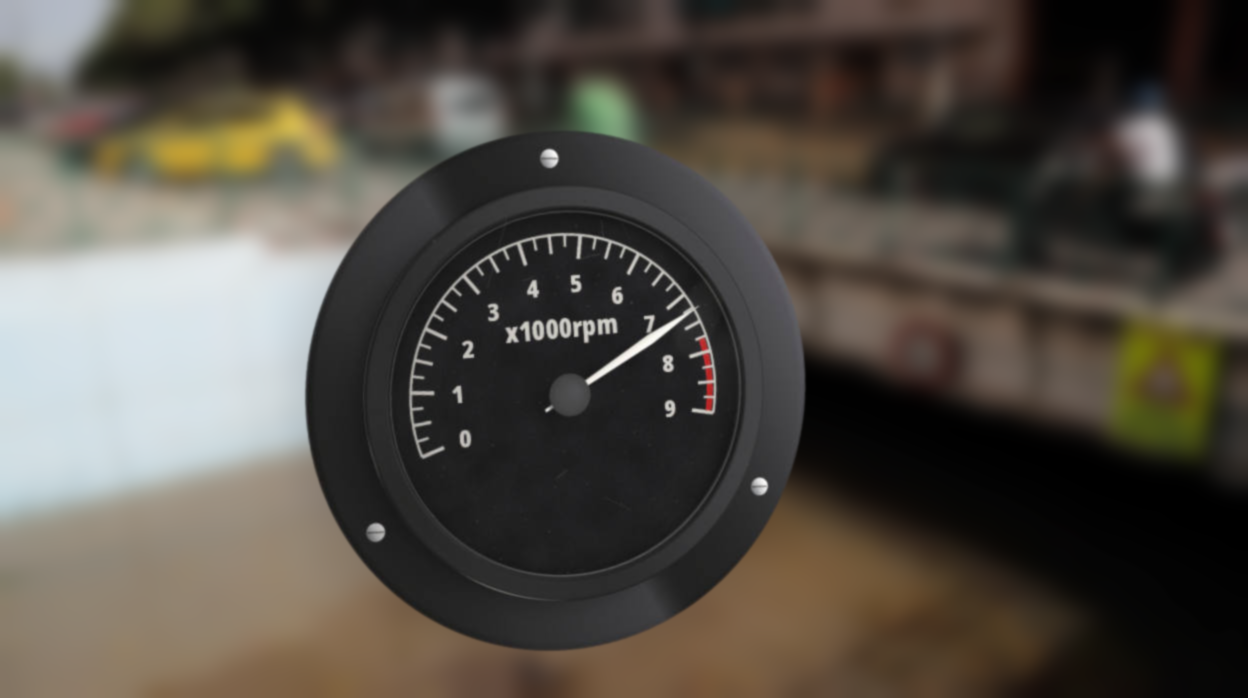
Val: 7250; rpm
